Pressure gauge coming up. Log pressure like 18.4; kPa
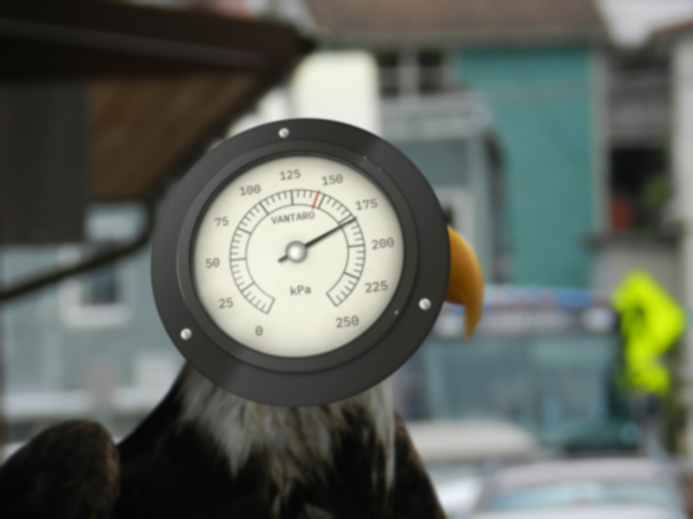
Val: 180; kPa
